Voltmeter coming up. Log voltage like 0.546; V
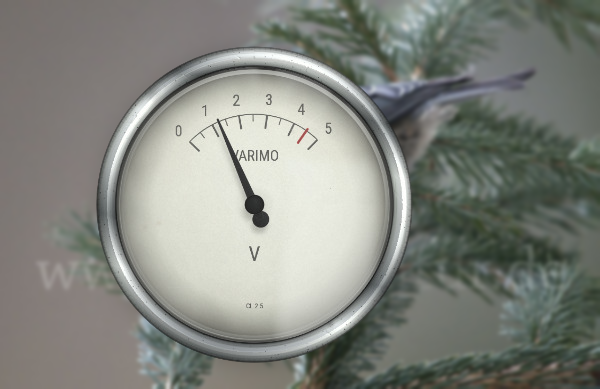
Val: 1.25; V
